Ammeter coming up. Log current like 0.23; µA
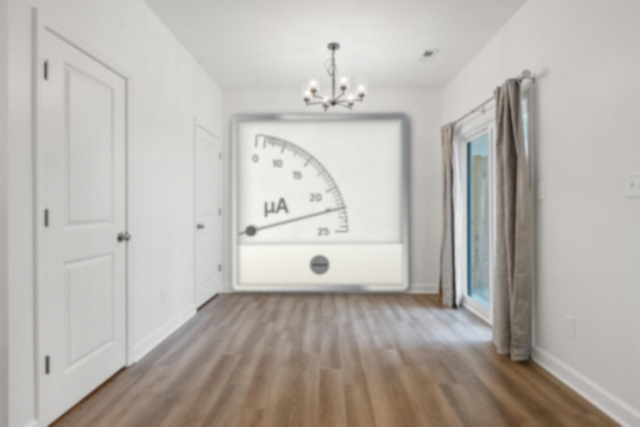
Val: 22.5; µA
